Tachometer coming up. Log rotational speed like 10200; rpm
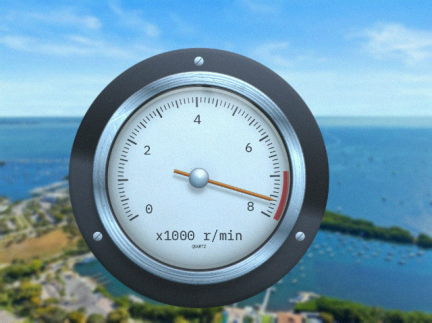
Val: 7600; rpm
